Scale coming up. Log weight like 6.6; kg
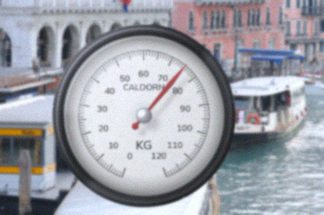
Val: 75; kg
